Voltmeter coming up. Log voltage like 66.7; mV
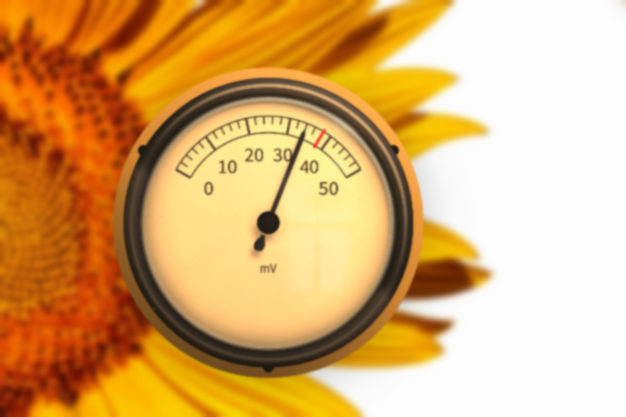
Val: 34; mV
